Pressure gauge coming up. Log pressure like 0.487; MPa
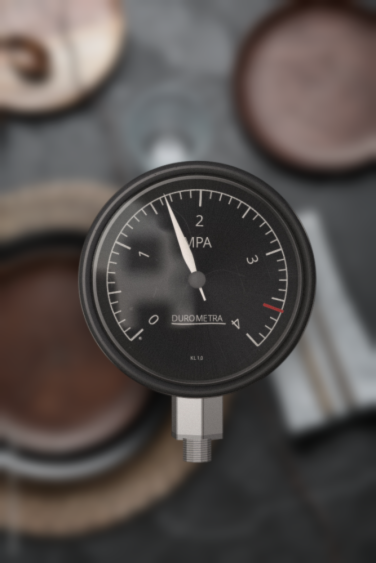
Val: 1.65; MPa
